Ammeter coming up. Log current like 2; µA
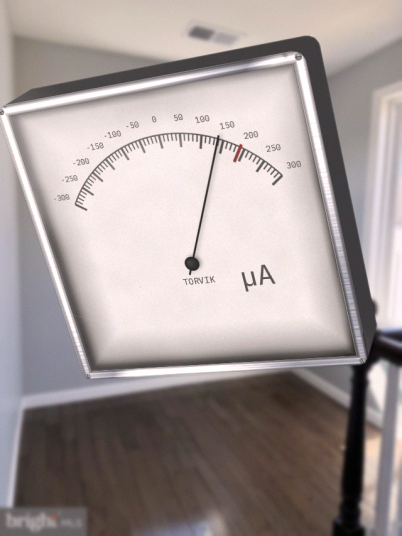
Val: 140; µA
